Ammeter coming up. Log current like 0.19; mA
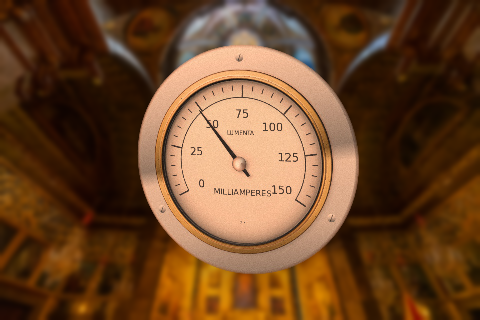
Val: 50; mA
